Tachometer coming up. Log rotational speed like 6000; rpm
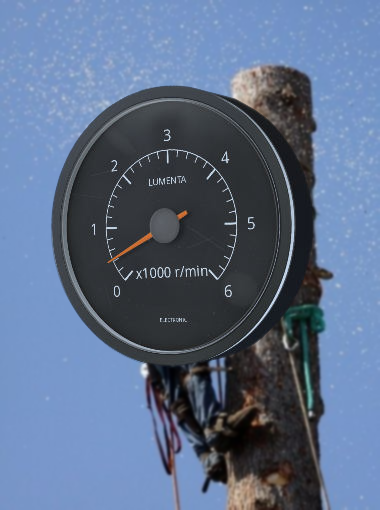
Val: 400; rpm
